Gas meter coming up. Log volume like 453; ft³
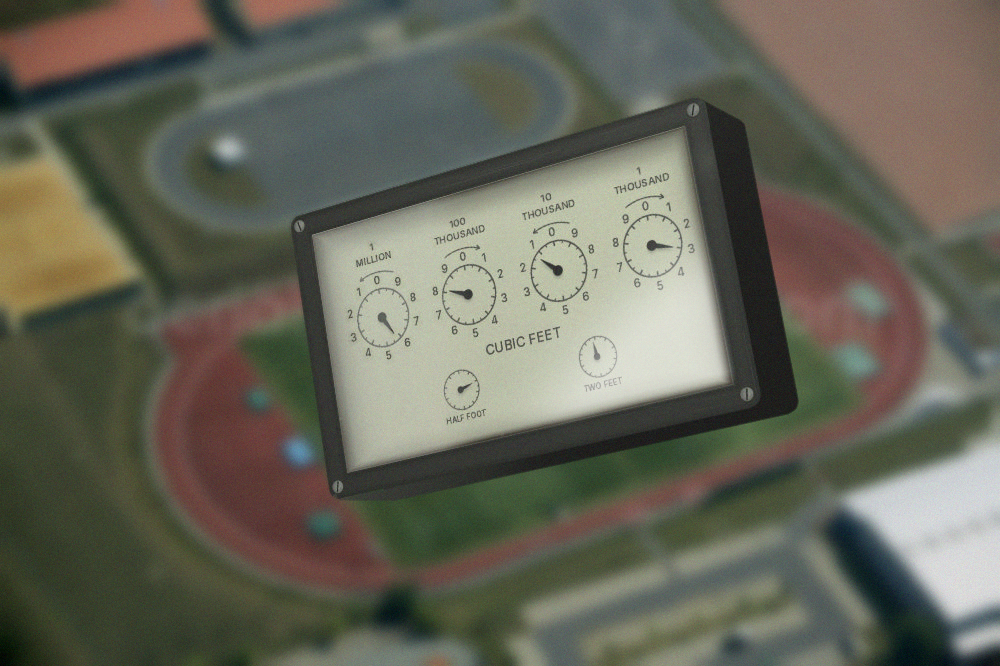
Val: 581300; ft³
